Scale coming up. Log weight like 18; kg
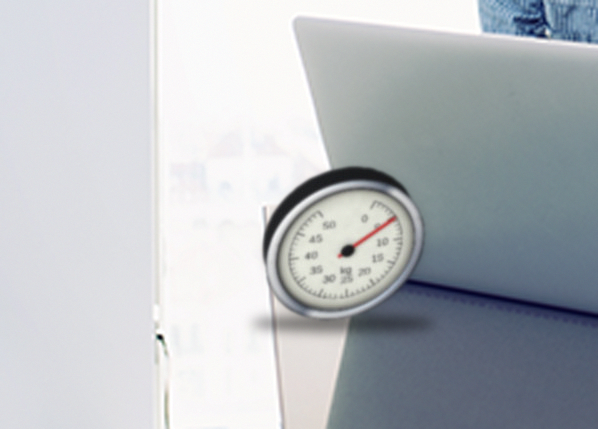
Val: 5; kg
